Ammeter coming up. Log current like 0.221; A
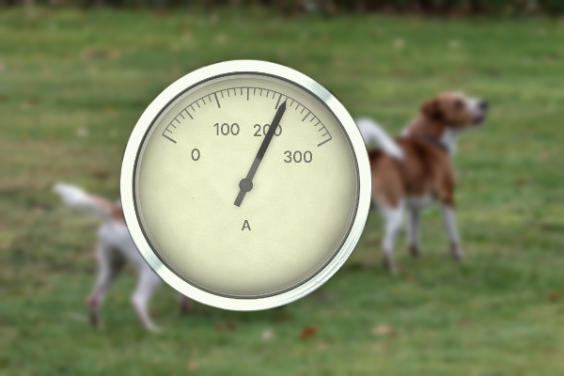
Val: 210; A
